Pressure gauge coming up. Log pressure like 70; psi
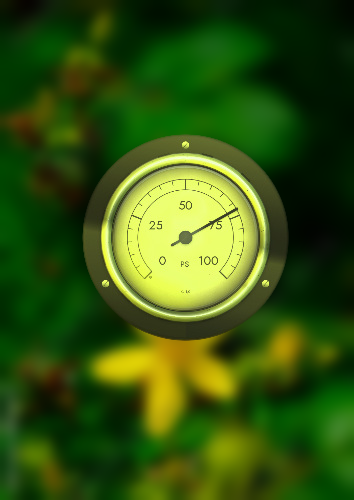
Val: 72.5; psi
